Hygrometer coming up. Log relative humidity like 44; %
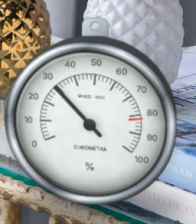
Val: 30; %
